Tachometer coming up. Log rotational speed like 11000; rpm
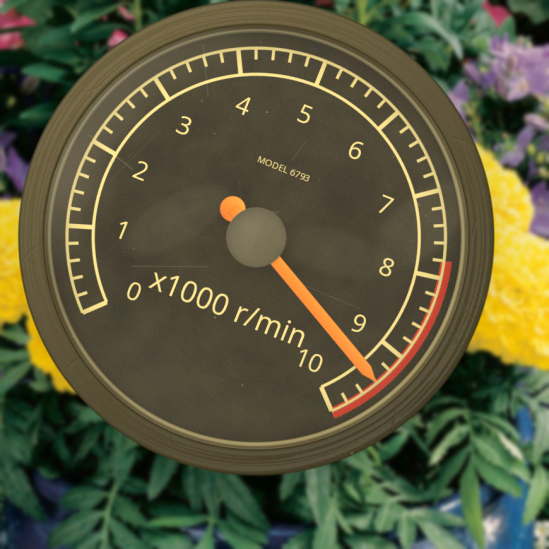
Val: 9400; rpm
